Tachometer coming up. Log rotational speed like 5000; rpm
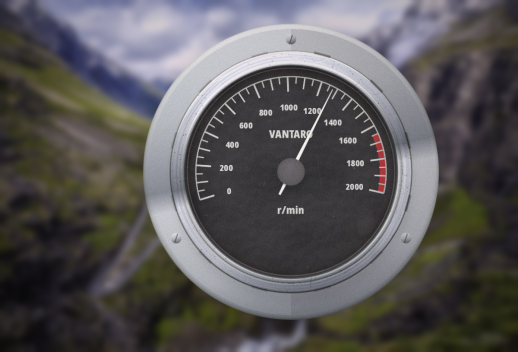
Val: 1275; rpm
